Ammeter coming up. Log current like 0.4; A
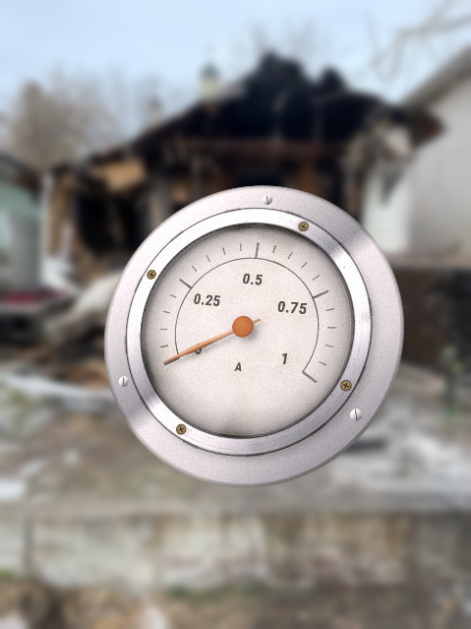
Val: 0; A
